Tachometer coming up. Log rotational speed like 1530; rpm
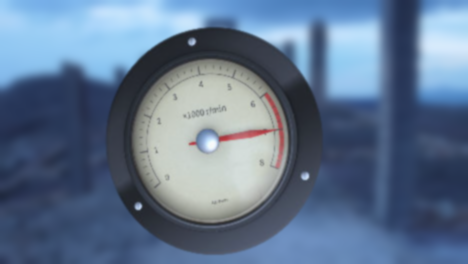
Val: 7000; rpm
